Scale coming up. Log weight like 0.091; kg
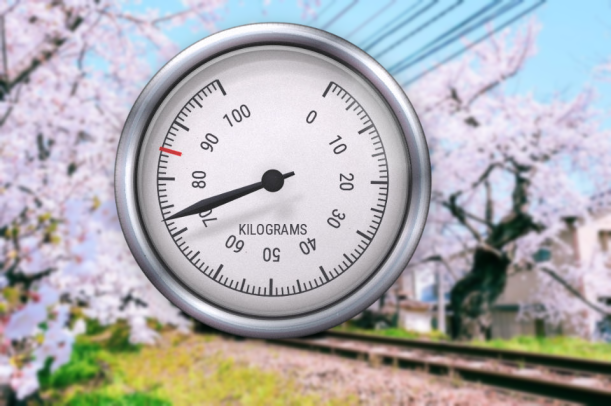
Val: 73; kg
